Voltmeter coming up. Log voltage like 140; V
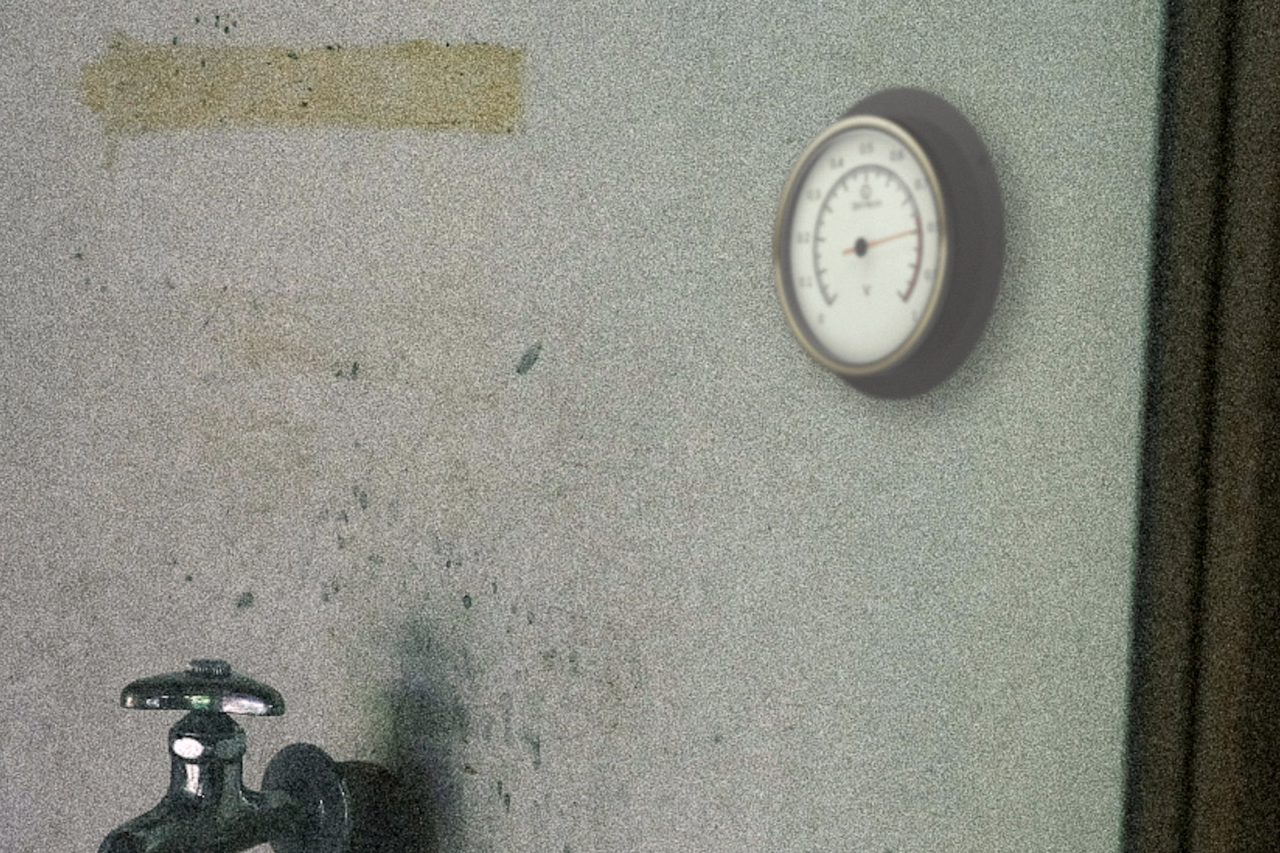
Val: 0.8; V
